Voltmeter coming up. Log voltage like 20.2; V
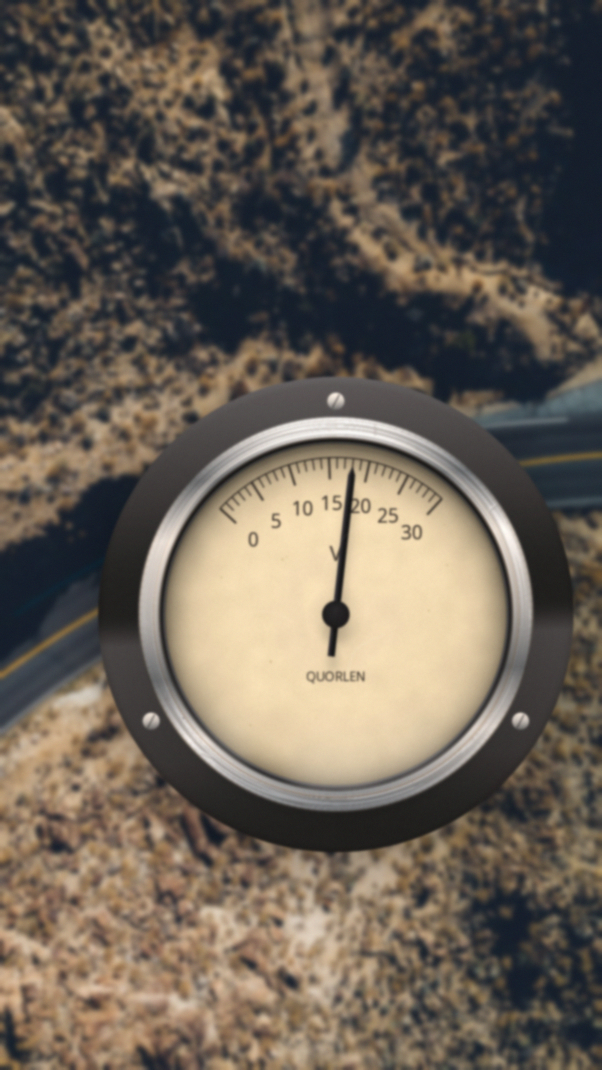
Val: 18; V
